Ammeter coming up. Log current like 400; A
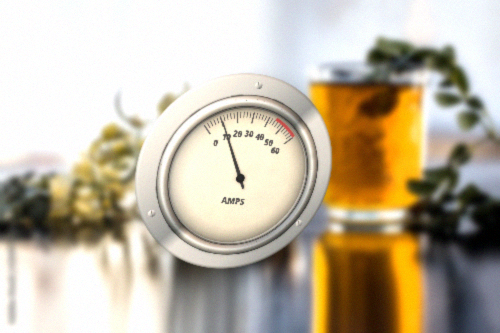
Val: 10; A
